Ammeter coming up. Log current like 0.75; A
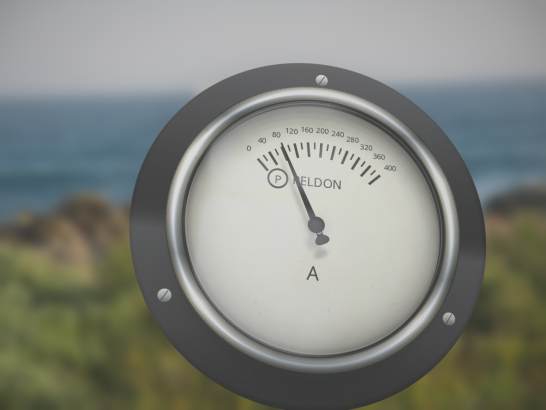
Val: 80; A
